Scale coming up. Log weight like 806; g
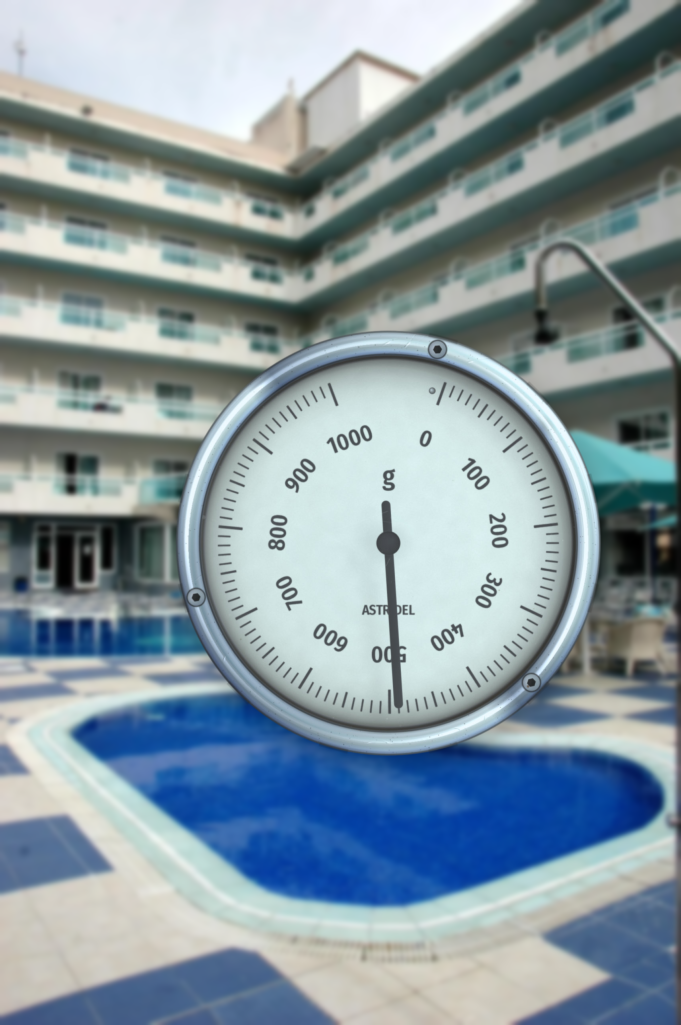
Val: 490; g
